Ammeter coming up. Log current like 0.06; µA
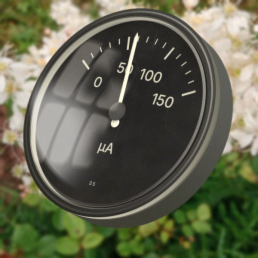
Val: 60; µA
